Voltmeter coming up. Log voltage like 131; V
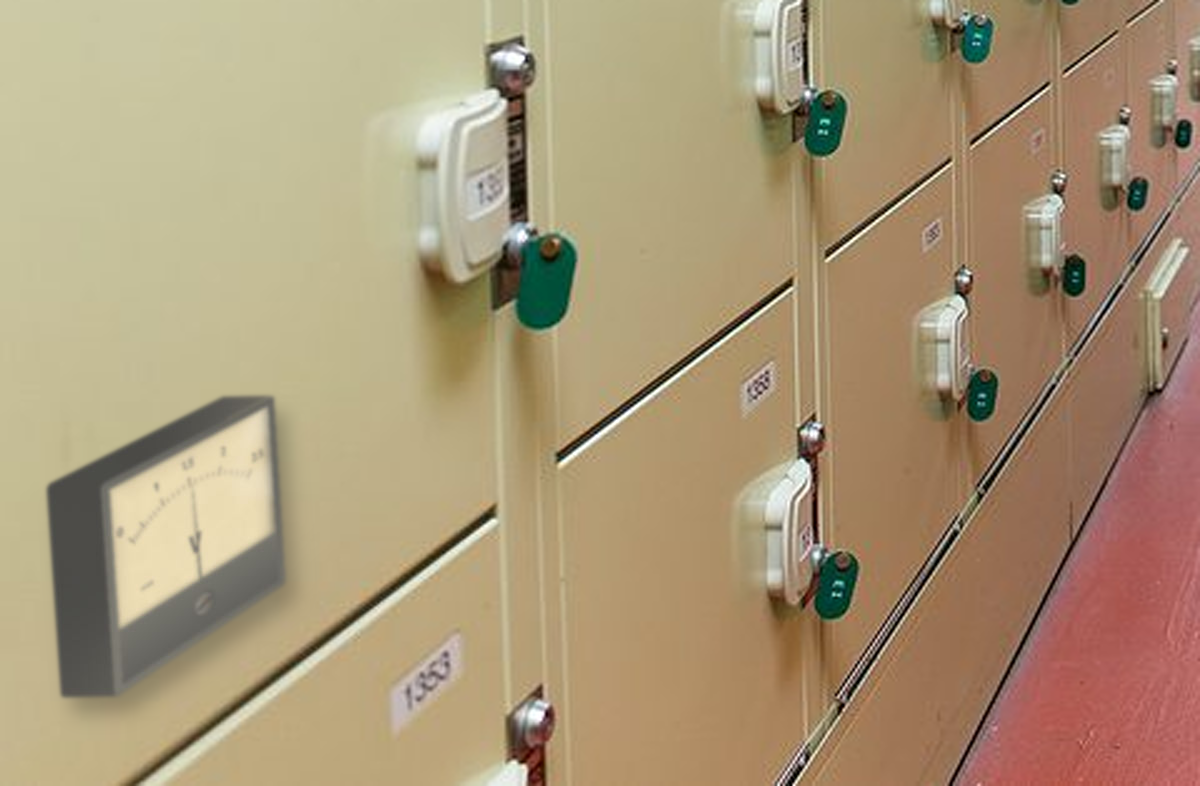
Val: 1.5; V
